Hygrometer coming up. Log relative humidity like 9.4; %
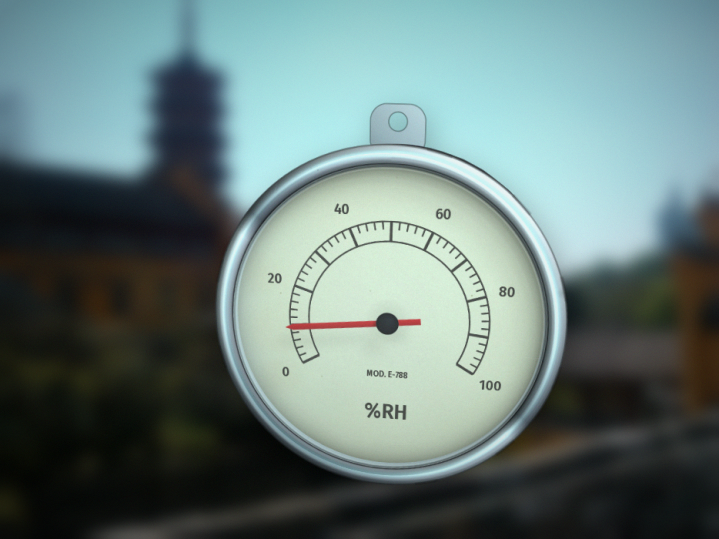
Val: 10; %
